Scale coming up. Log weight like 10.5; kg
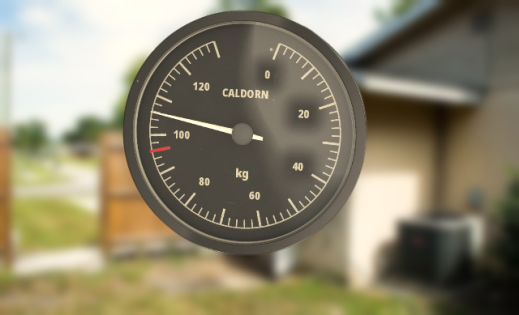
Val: 106; kg
